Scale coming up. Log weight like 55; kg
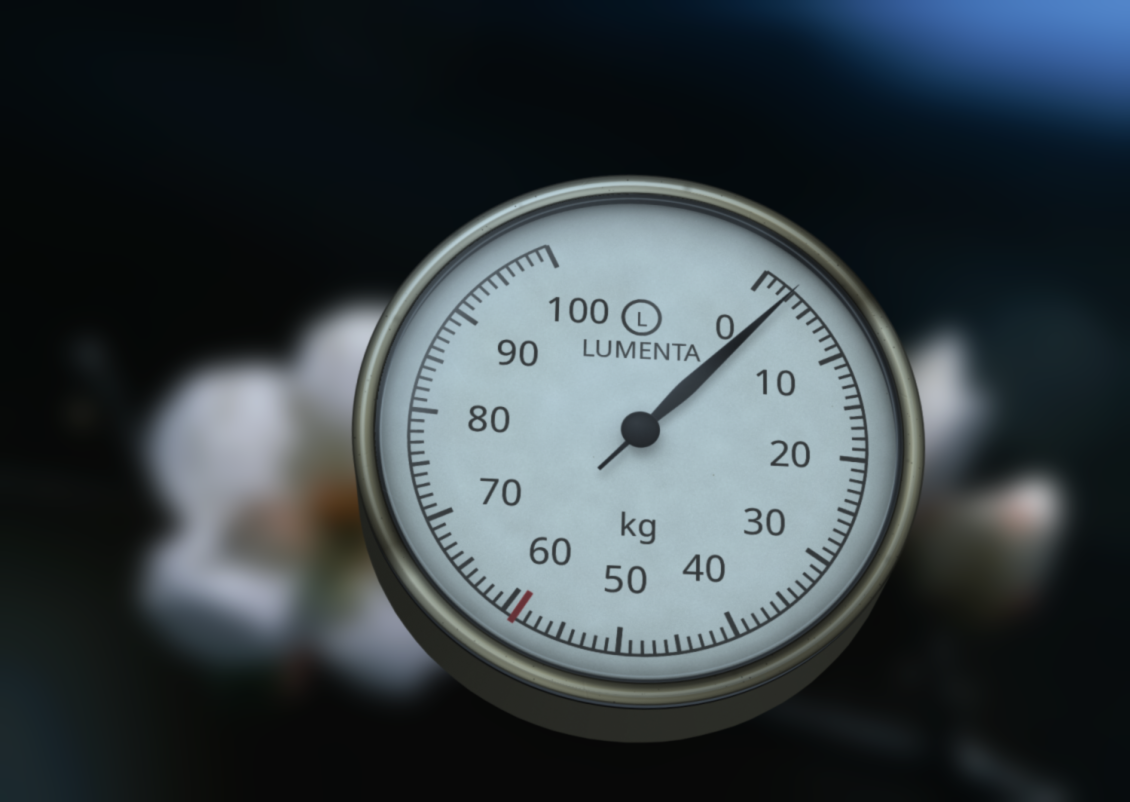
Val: 3; kg
